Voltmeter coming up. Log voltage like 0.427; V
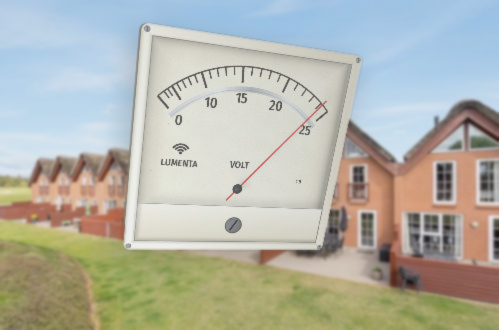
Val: 24; V
